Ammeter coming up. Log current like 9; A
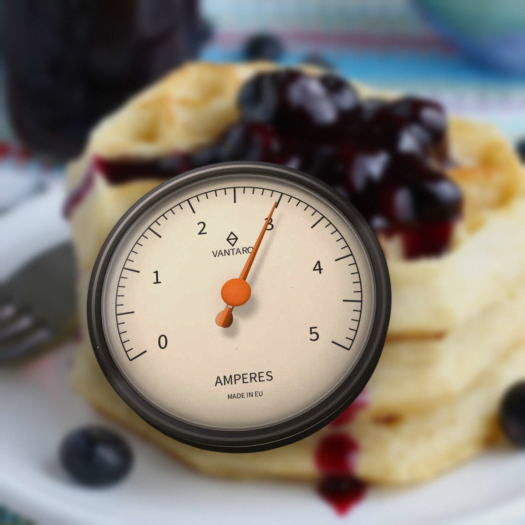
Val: 3; A
